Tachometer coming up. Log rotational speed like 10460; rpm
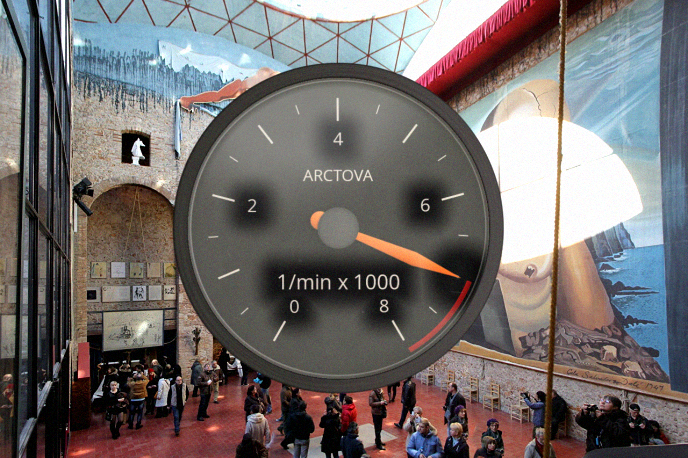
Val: 7000; rpm
